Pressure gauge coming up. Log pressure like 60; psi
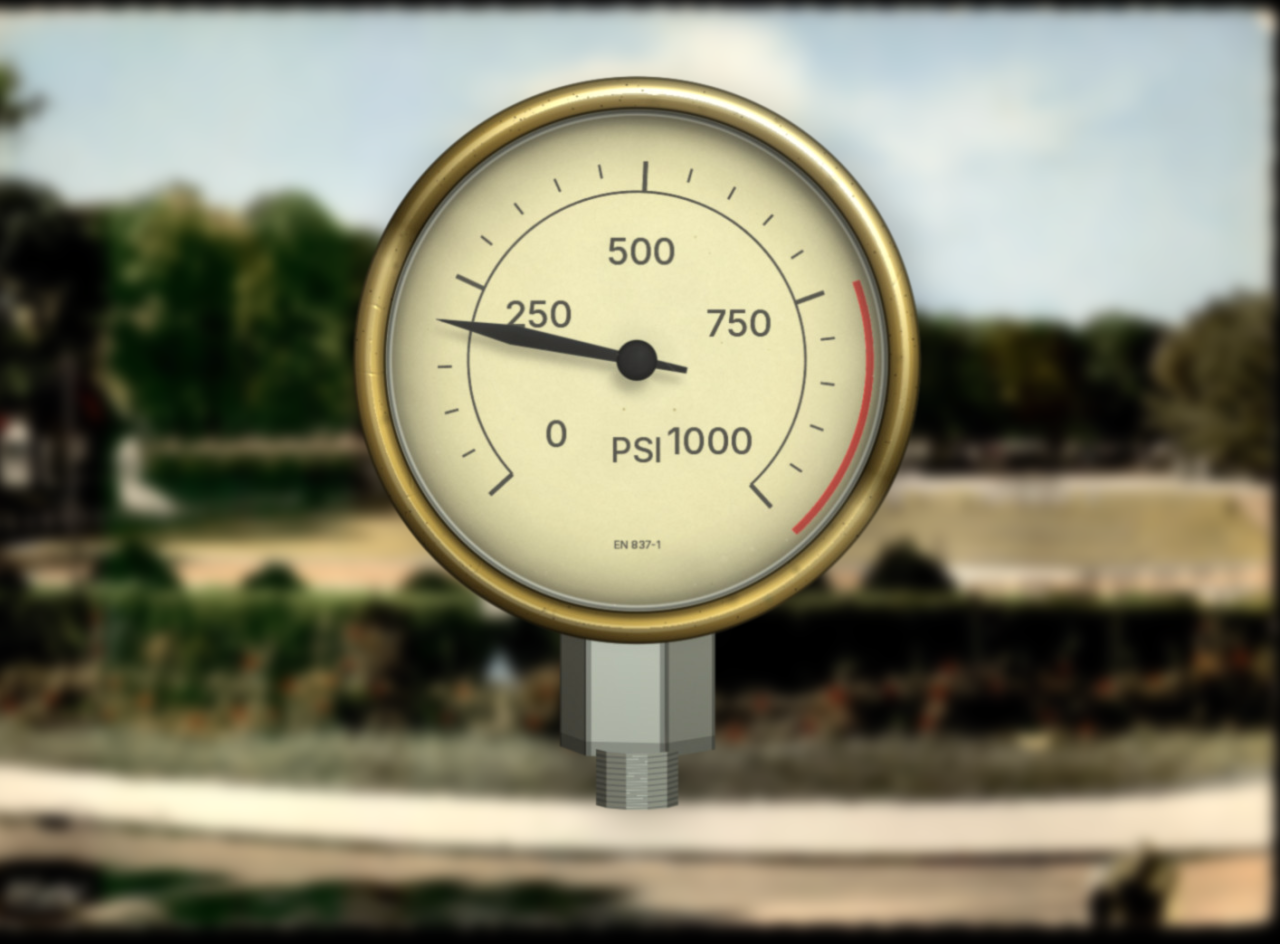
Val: 200; psi
